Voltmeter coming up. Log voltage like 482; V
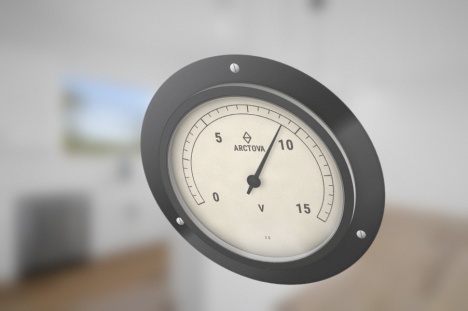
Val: 9.25; V
